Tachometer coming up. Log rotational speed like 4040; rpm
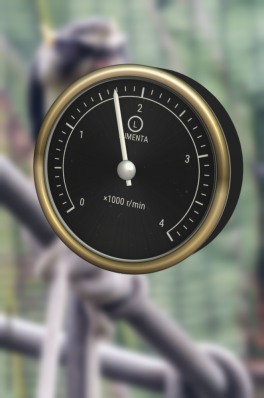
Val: 1700; rpm
